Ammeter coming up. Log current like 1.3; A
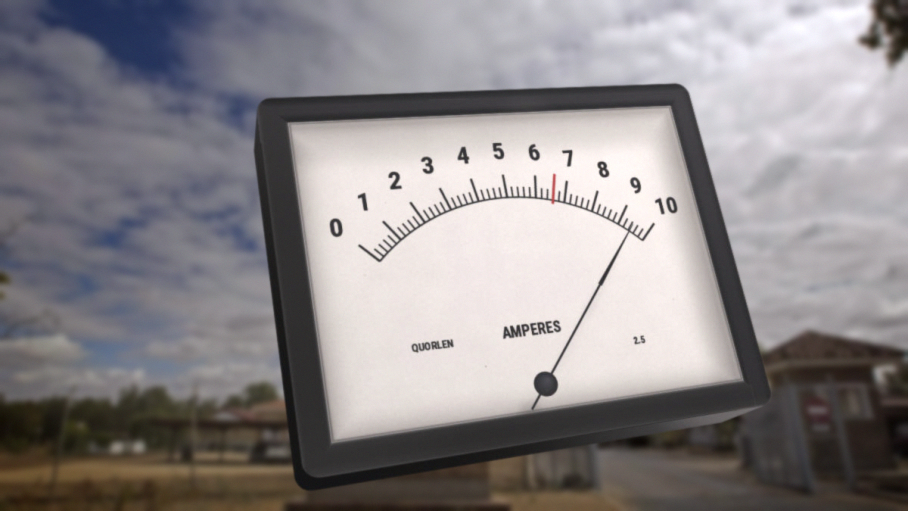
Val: 9.4; A
